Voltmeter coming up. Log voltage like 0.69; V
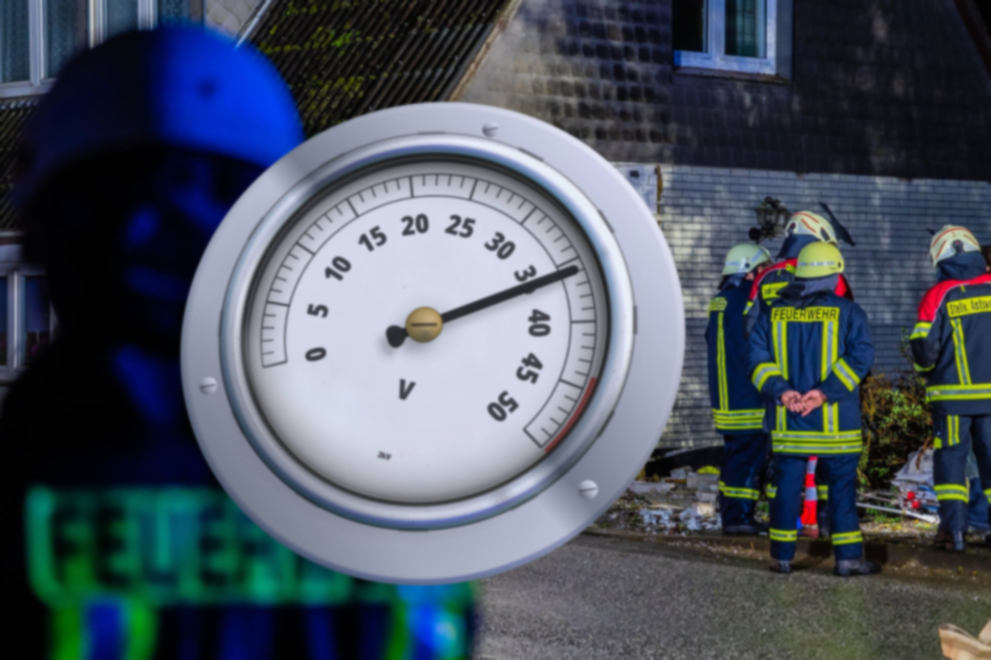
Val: 36; V
